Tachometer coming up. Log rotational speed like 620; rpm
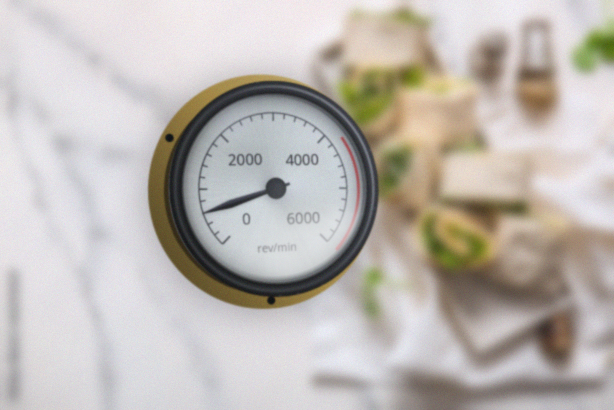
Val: 600; rpm
